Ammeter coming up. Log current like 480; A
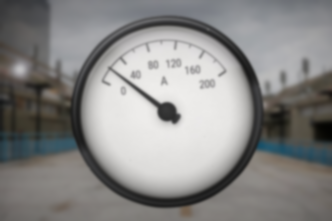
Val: 20; A
